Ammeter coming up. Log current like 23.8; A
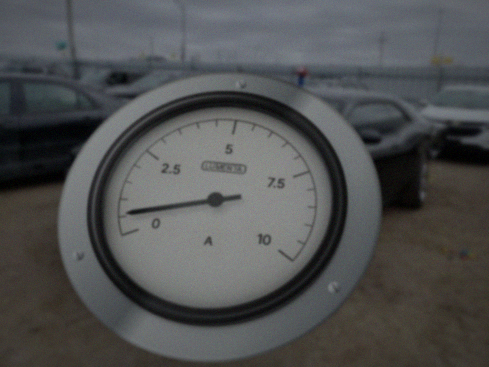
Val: 0.5; A
